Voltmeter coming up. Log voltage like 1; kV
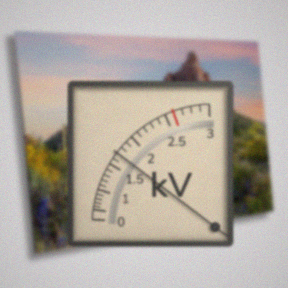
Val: 1.7; kV
